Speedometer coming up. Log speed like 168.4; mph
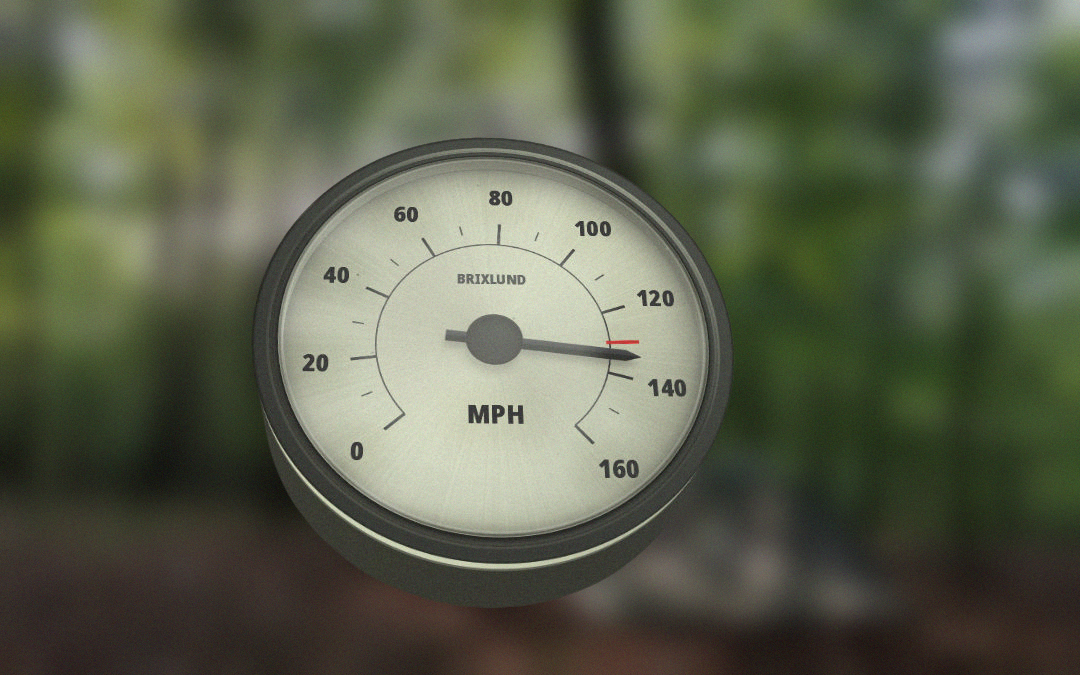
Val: 135; mph
